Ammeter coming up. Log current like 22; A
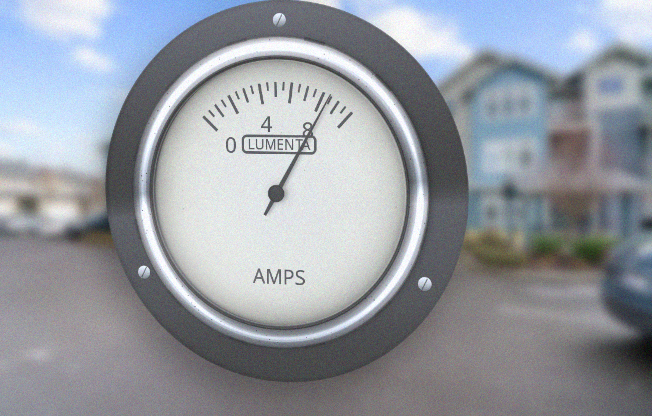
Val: 8.5; A
